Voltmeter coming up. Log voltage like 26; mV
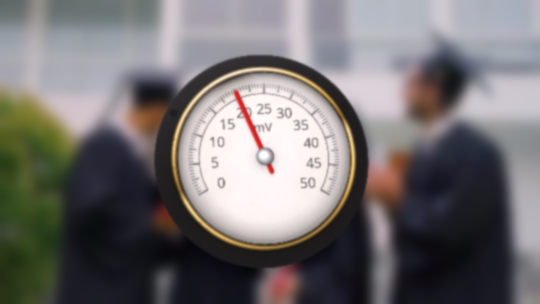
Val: 20; mV
